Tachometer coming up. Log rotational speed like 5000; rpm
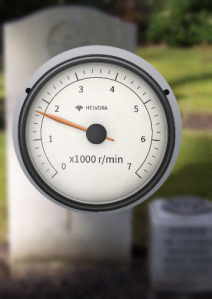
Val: 1700; rpm
